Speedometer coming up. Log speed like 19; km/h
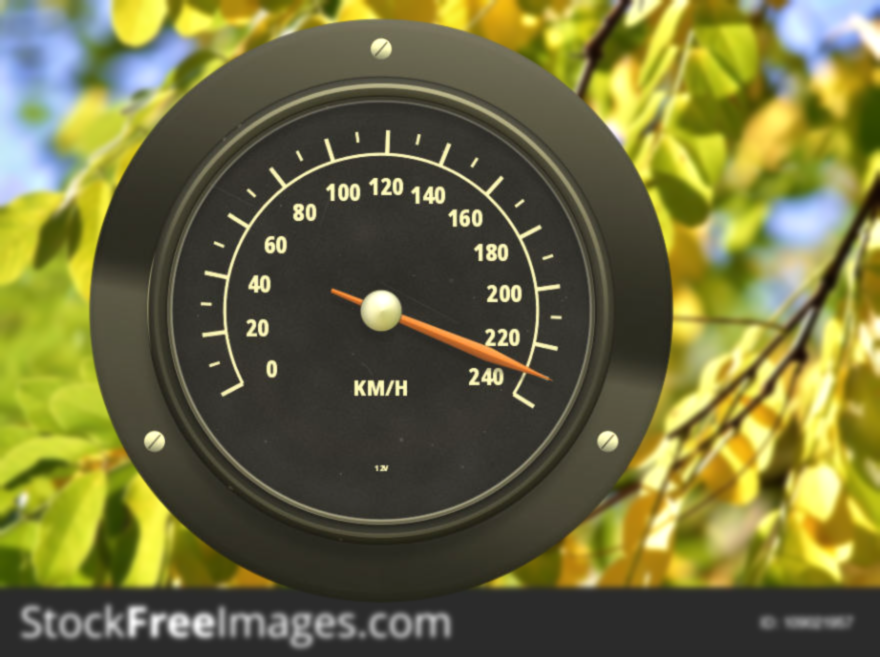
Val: 230; km/h
